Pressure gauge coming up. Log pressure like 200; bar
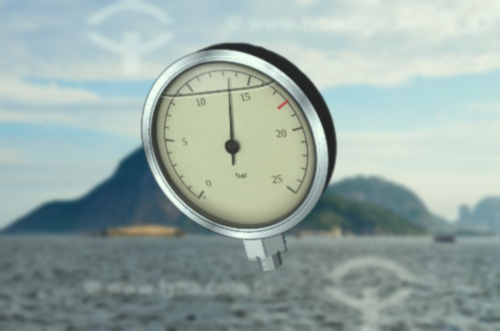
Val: 13.5; bar
